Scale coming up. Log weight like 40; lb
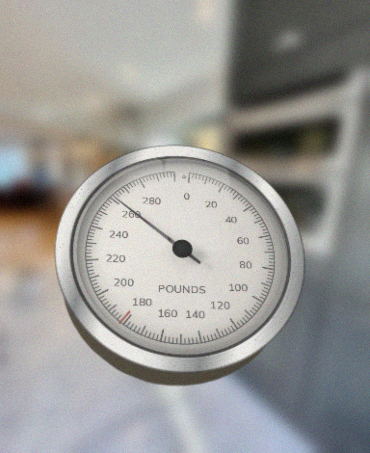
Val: 260; lb
